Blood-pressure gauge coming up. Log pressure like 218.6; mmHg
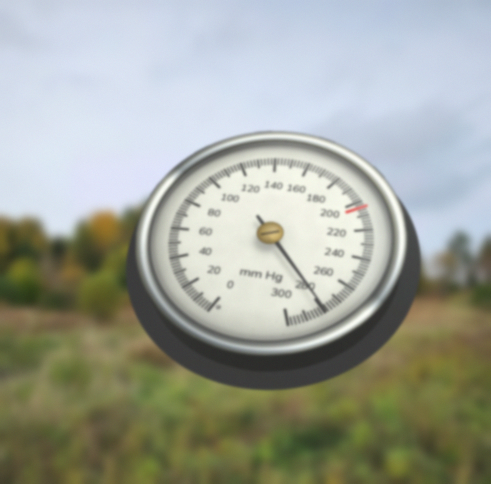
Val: 280; mmHg
